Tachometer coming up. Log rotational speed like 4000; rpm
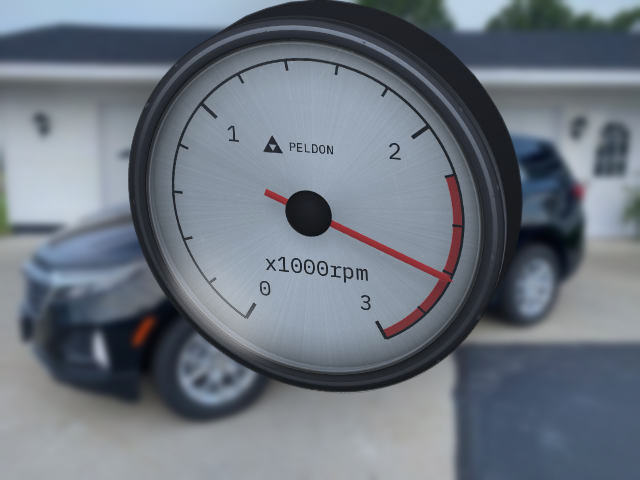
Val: 2600; rpm
